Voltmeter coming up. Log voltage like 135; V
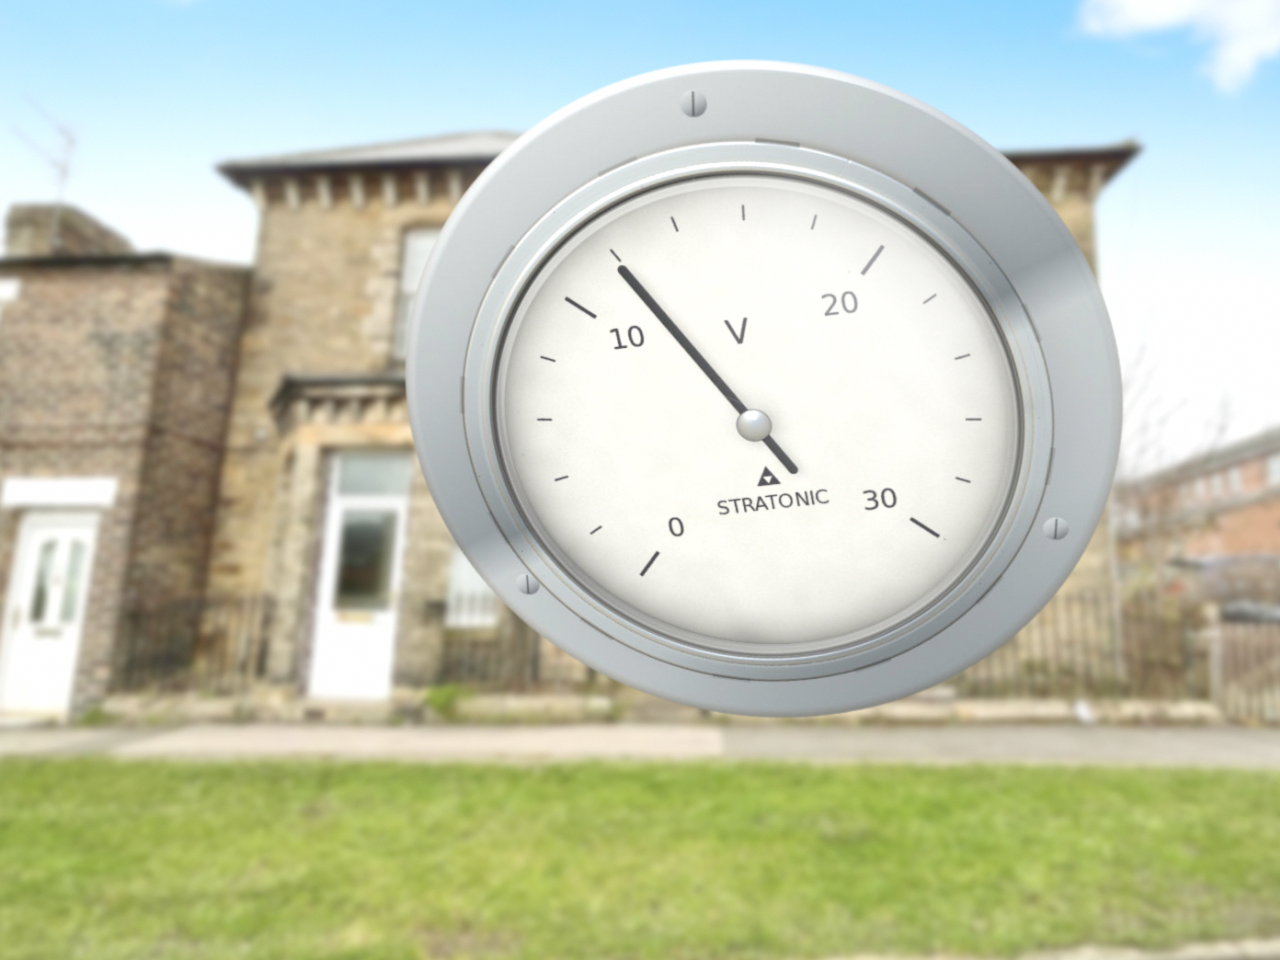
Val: 12; V
